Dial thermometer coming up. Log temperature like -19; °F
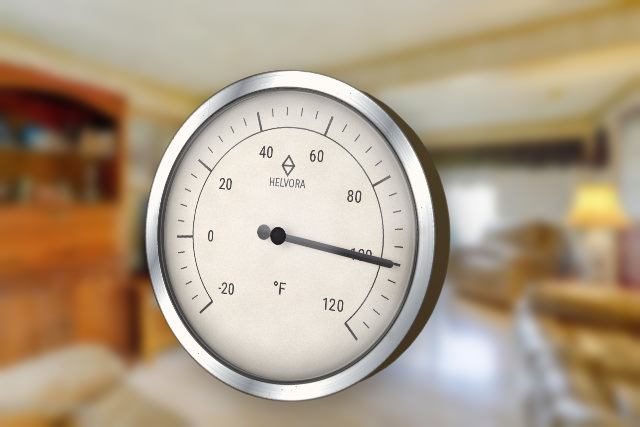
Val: 100; °F
